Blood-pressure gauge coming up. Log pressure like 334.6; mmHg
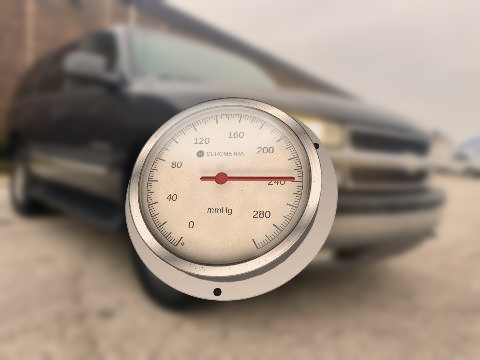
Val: 240; mmHg
